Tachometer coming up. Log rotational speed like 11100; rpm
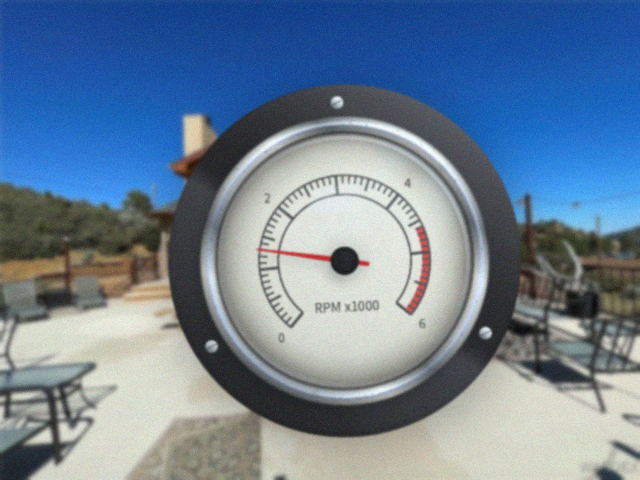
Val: 1300; rpm
